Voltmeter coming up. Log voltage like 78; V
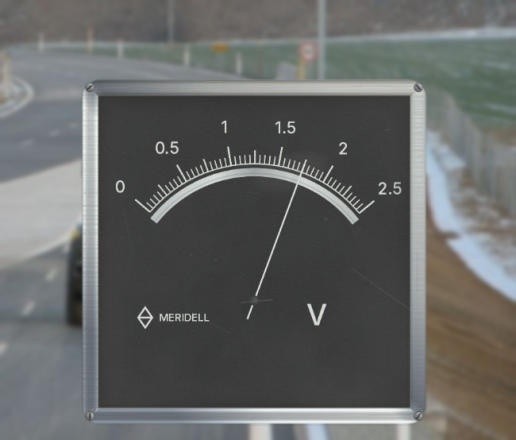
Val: 1.75; V
